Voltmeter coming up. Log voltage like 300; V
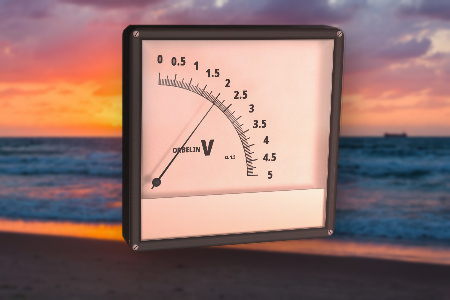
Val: 2; V
